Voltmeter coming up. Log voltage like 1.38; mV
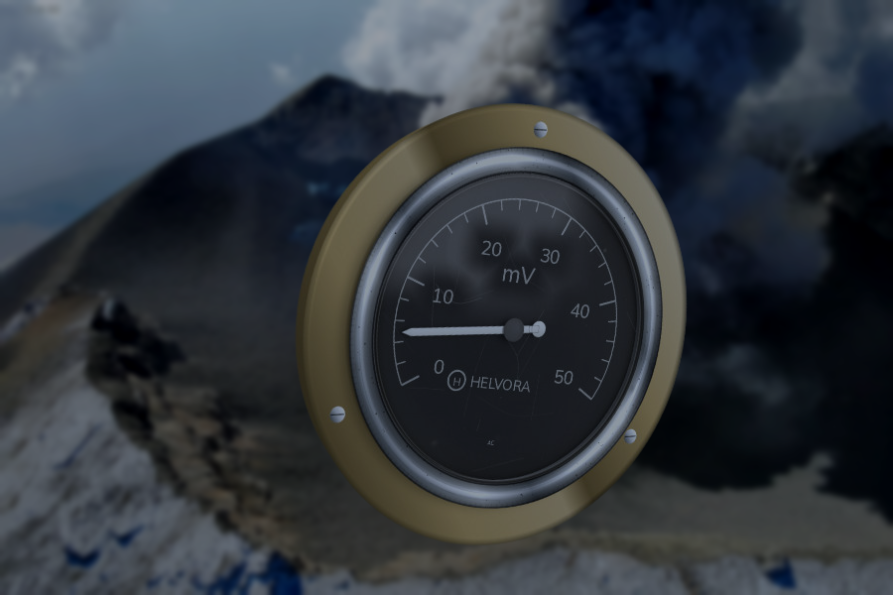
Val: 5; mV
